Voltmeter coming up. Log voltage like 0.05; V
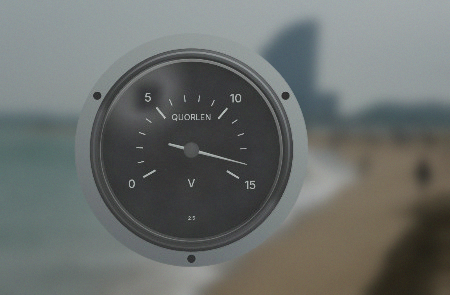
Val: 14; V
